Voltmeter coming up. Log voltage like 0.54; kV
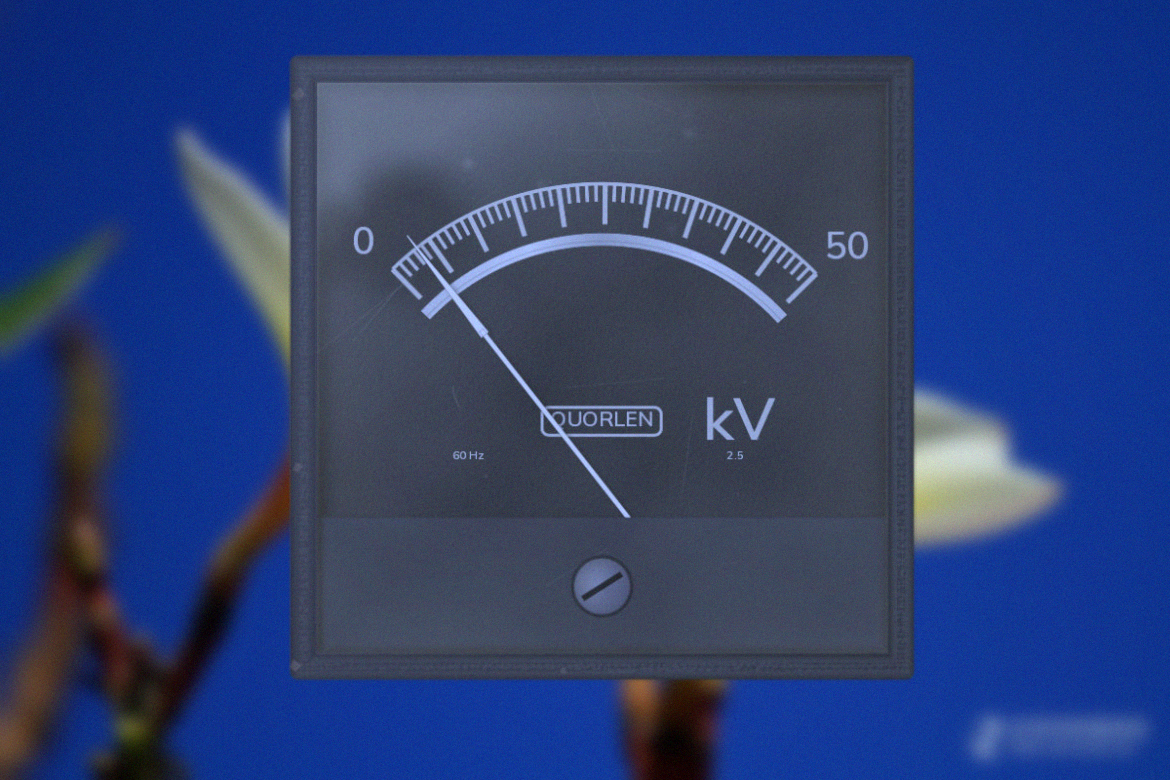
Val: 3.5; kV
